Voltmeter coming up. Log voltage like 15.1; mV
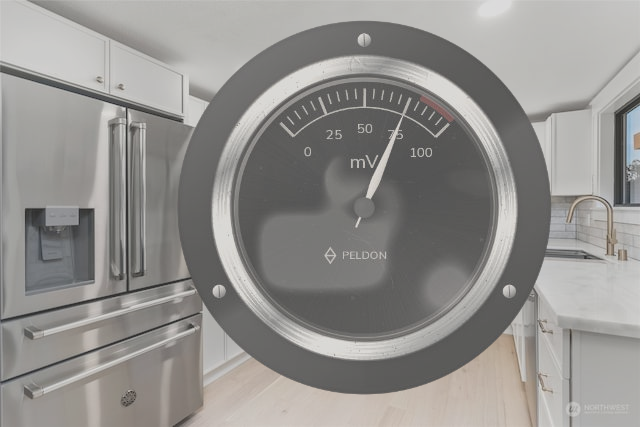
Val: 75; mV
